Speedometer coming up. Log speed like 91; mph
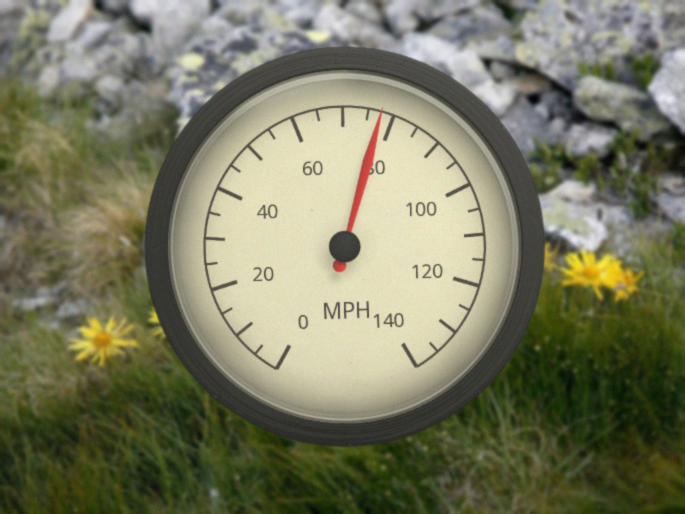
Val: 77.5; mph
